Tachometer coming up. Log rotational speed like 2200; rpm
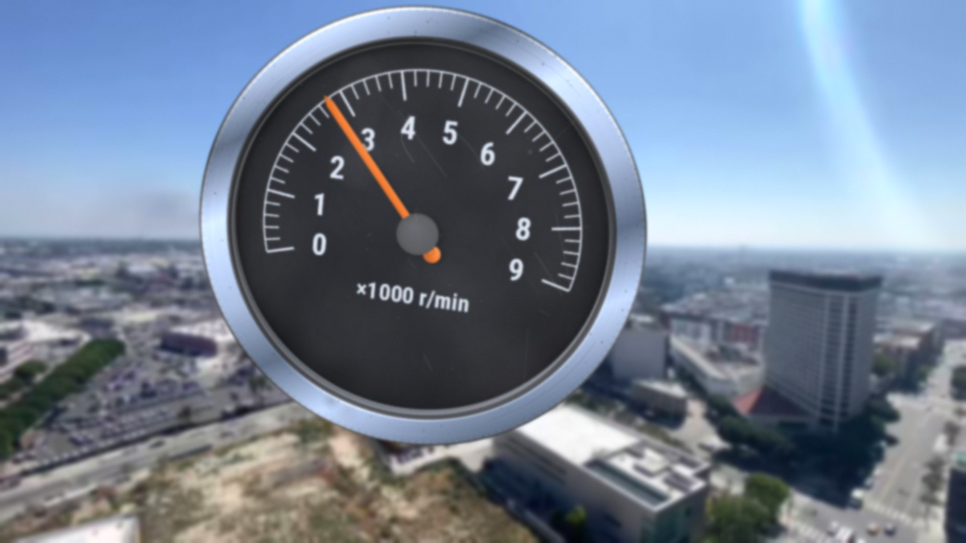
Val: 2800; rpm
